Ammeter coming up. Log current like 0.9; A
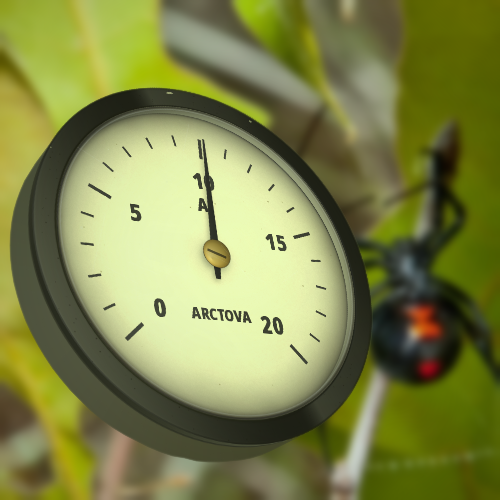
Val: 10; A
